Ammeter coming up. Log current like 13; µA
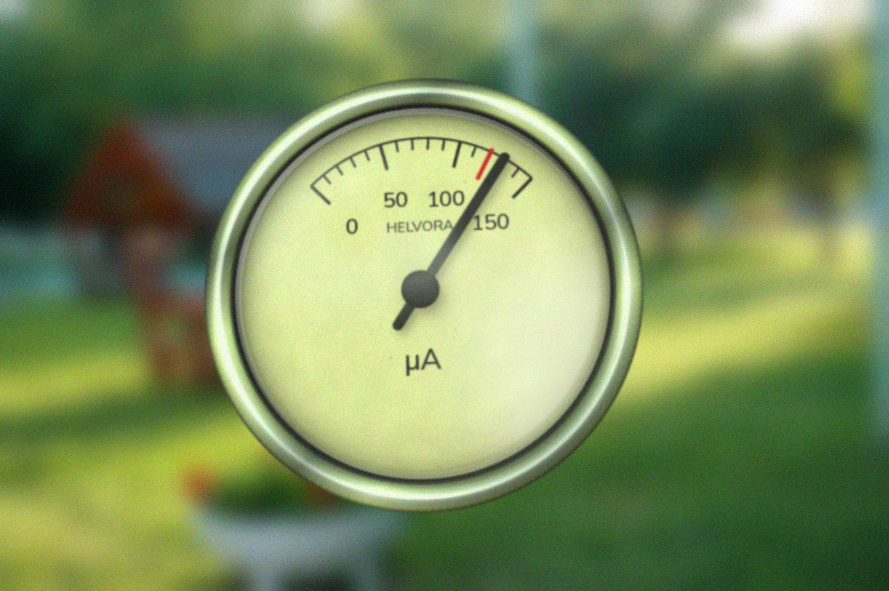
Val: 130; µA
